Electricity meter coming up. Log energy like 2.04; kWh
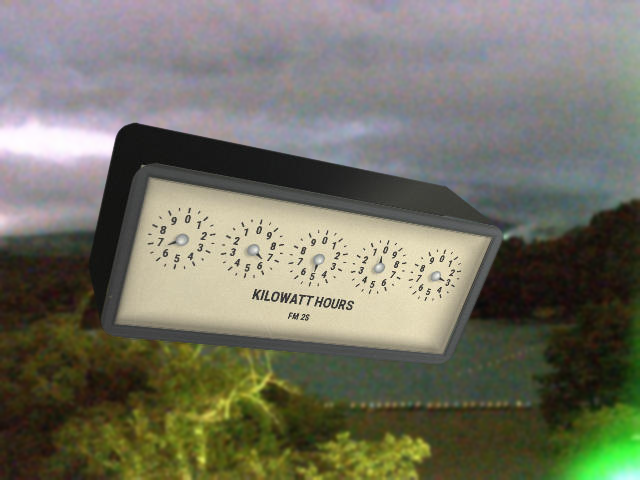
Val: 66503; kWh
